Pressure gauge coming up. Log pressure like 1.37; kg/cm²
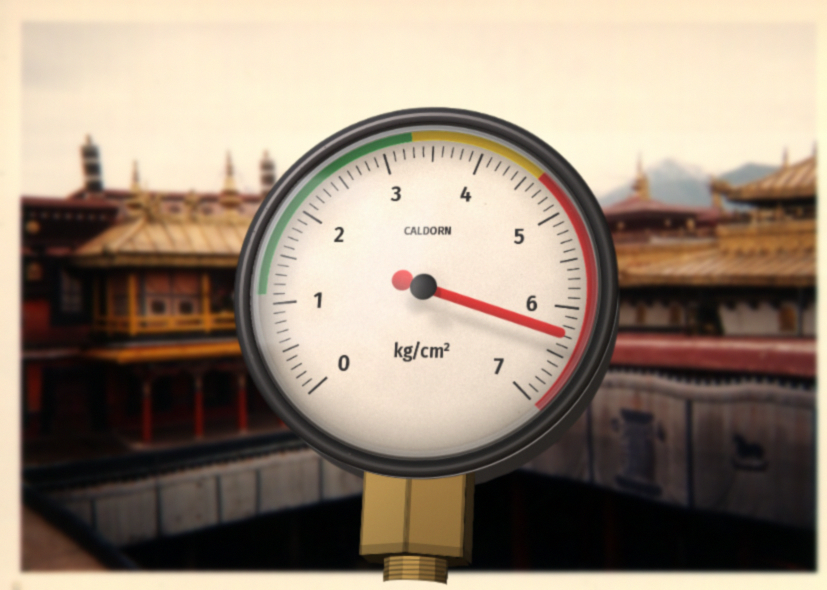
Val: 6.3; kg/cm²
